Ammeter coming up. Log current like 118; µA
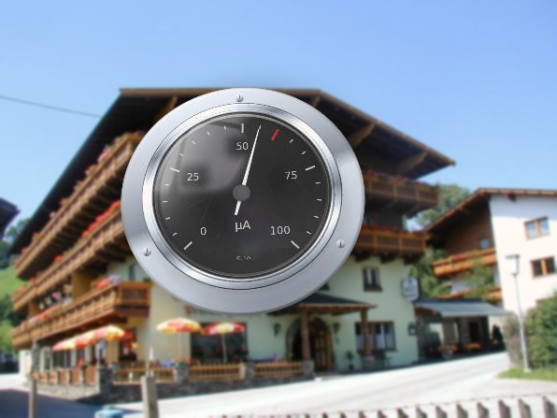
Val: 55; µA
